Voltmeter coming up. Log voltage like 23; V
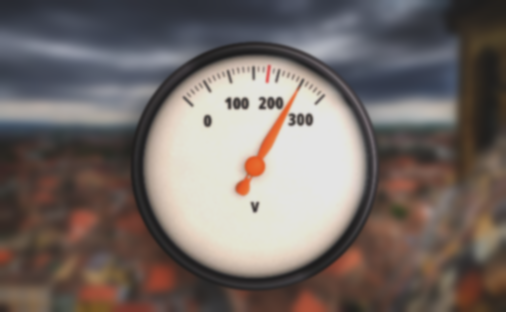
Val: 250; V
